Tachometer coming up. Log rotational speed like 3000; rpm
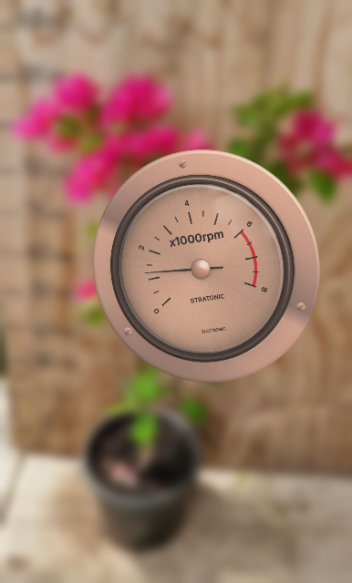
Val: 1250; rpm
